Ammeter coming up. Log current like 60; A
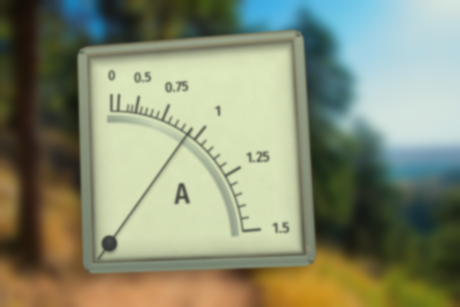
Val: 0.95; A
